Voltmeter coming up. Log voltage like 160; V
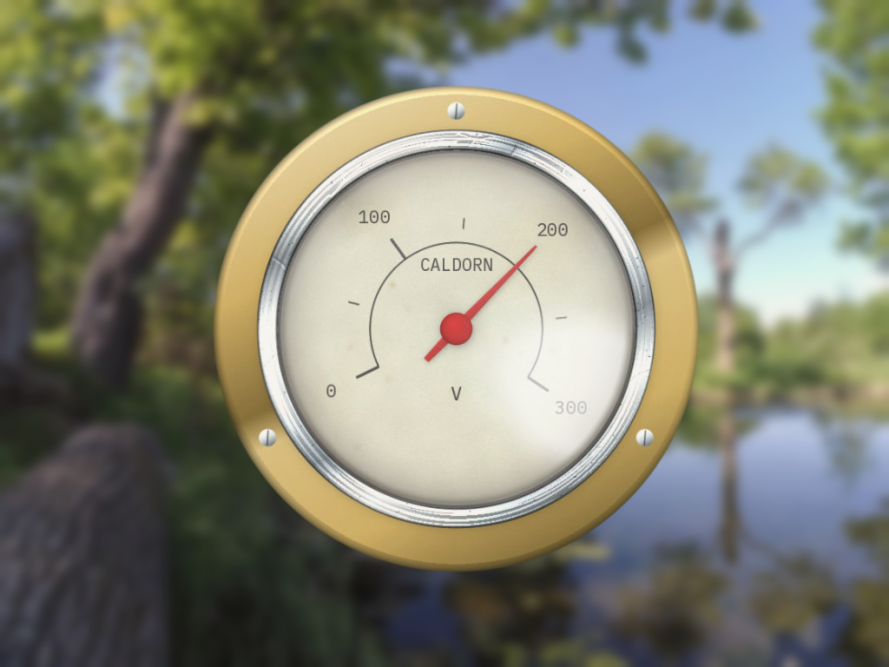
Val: 200; V
